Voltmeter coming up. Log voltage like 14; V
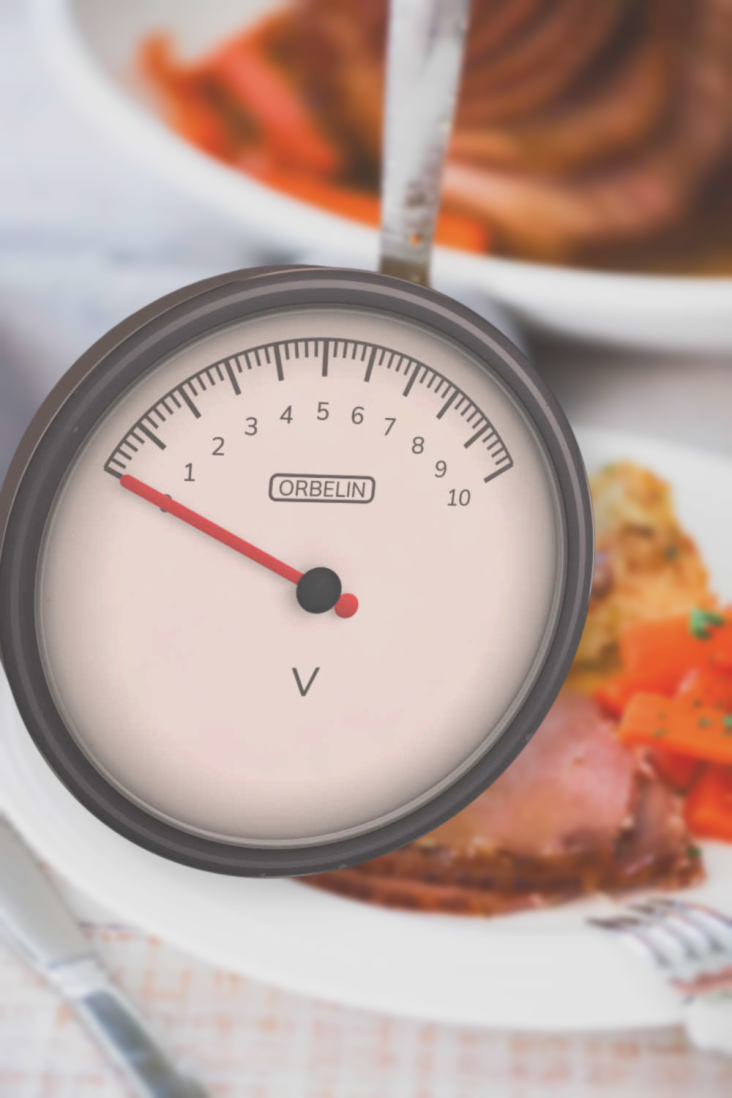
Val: 0; V
